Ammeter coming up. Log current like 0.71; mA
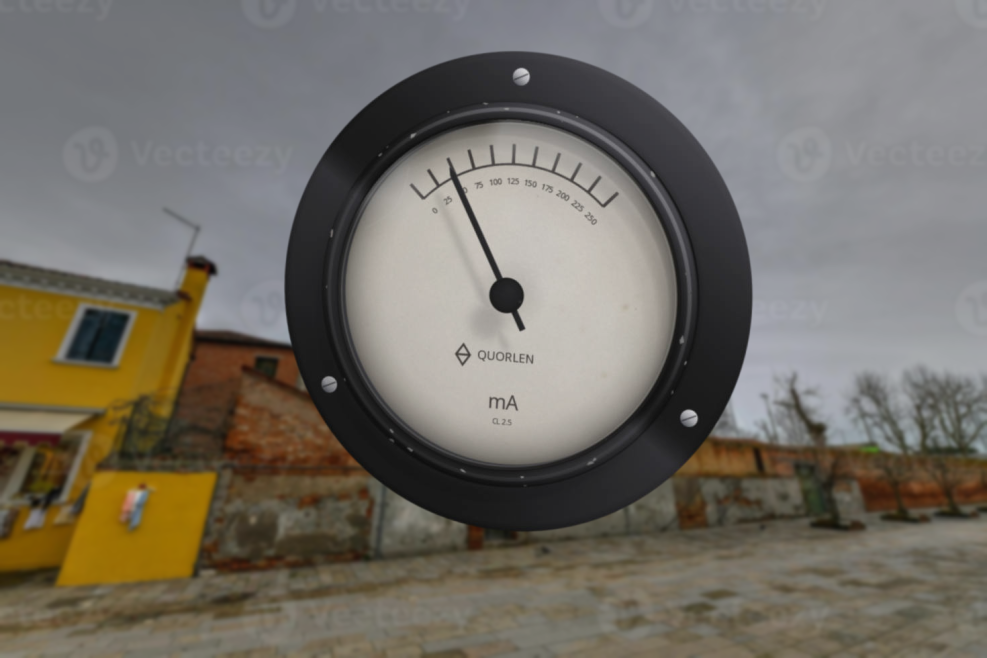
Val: 50; mA
